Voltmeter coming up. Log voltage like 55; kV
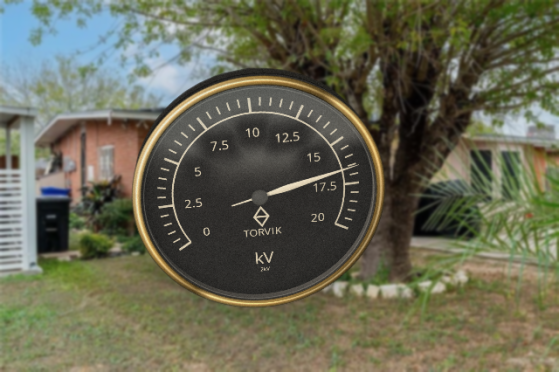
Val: 16.5; kV
